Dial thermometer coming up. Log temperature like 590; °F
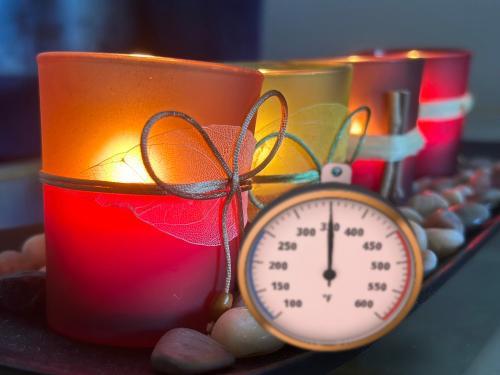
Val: 350; °F
